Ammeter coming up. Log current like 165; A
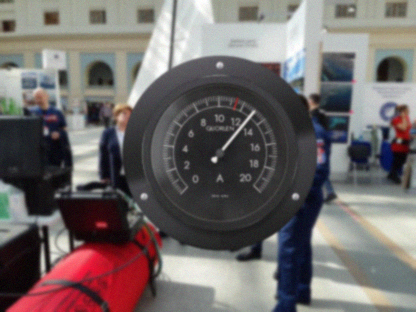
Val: 13; A
